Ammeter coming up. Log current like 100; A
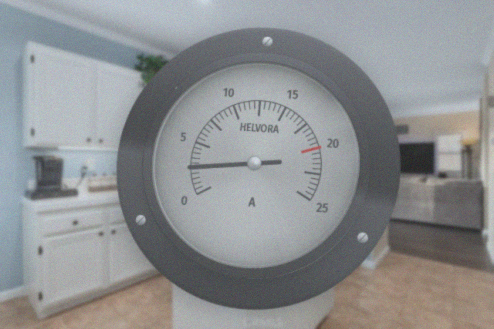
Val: 2.5; A
